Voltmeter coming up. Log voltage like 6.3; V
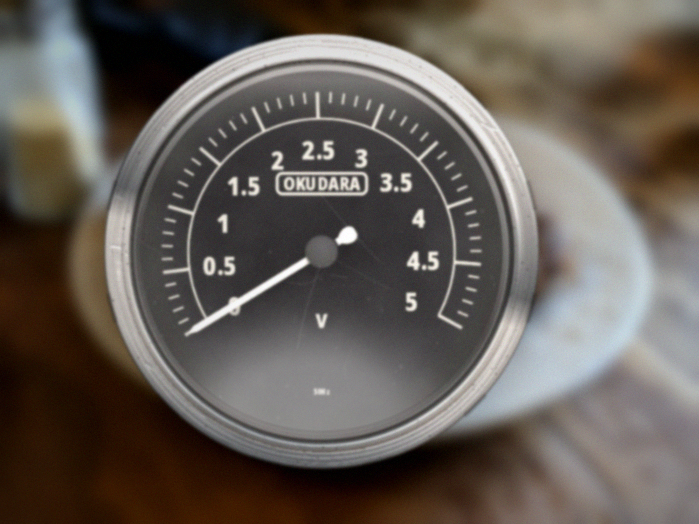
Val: 0; V
